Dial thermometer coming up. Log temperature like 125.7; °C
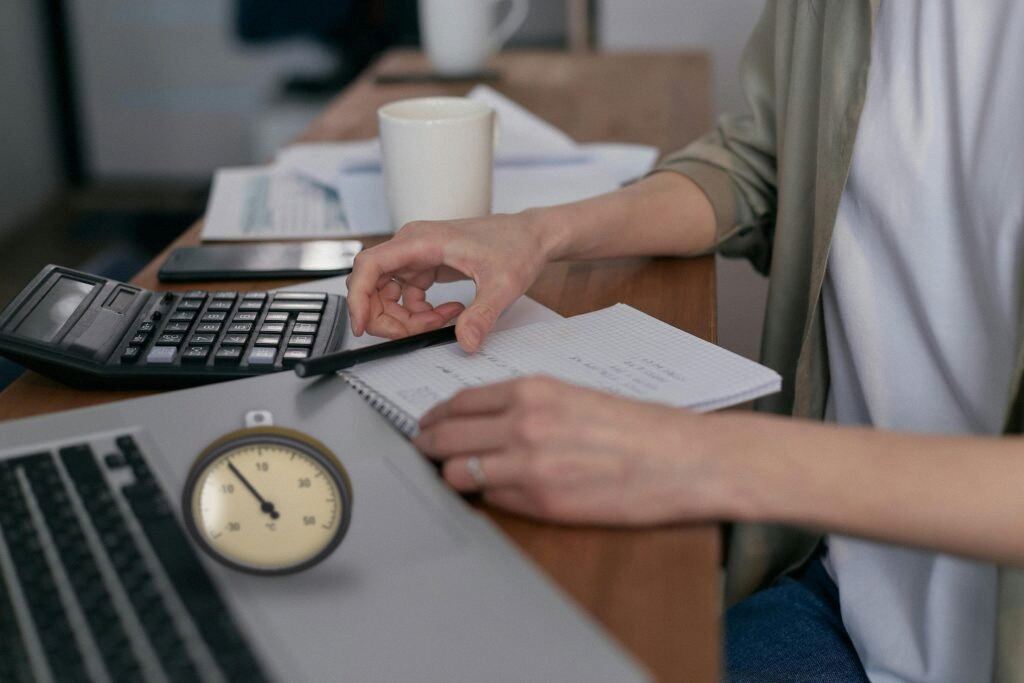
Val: 0; °C
